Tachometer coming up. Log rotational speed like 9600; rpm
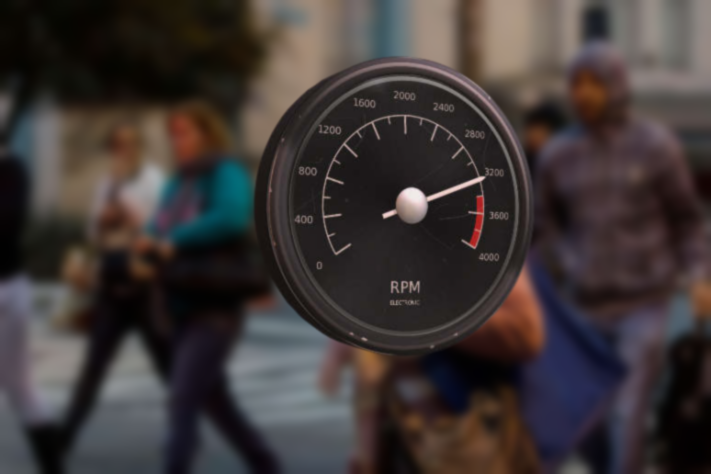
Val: 3200; rpm
